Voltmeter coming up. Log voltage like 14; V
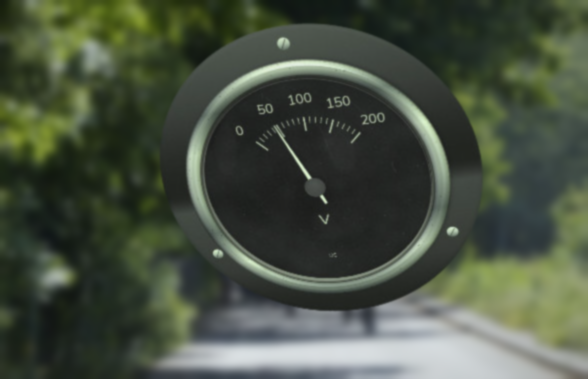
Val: 50; V
